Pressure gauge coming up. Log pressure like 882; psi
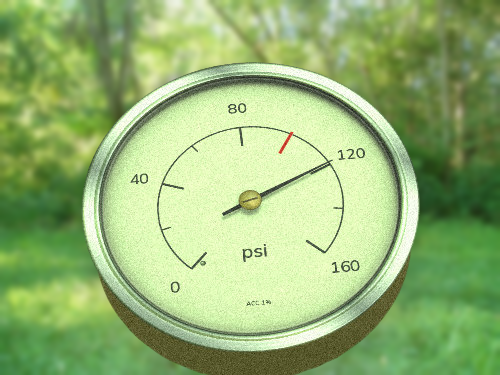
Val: 120; psi
